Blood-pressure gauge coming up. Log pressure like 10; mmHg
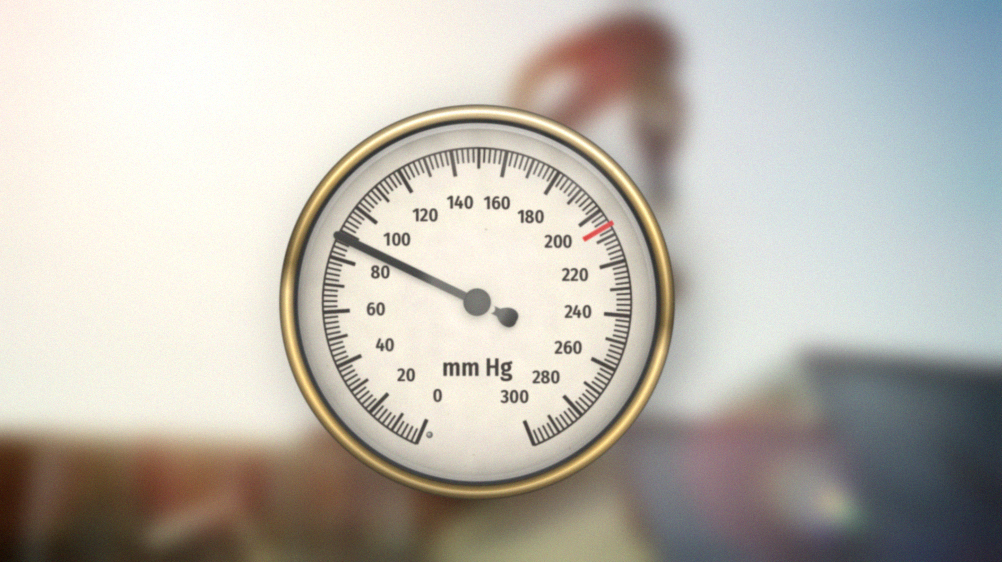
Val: 88; mmHg
